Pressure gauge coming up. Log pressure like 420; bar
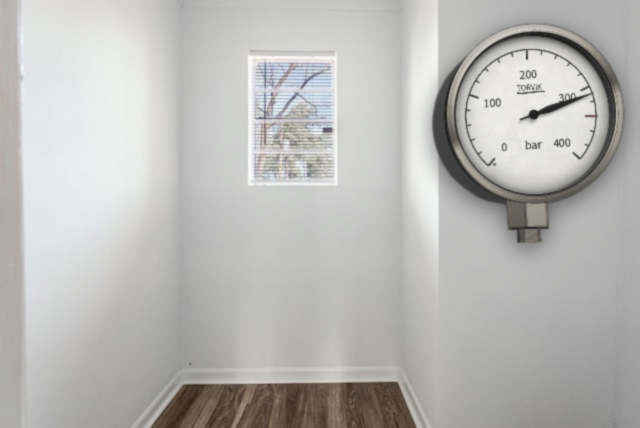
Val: 310; bar
